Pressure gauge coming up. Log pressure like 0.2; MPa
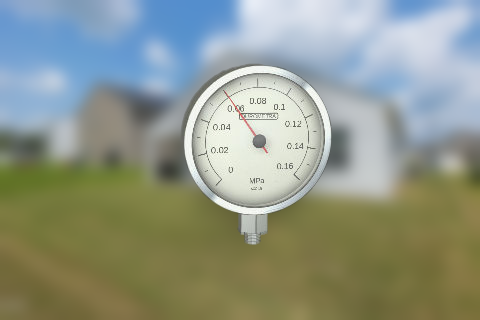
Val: 0.06; MPa
